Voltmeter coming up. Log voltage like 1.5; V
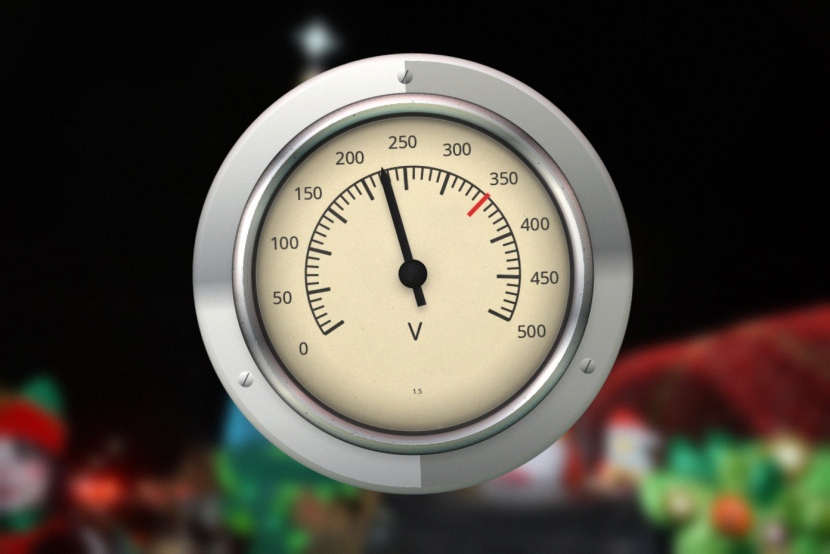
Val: 225; V
